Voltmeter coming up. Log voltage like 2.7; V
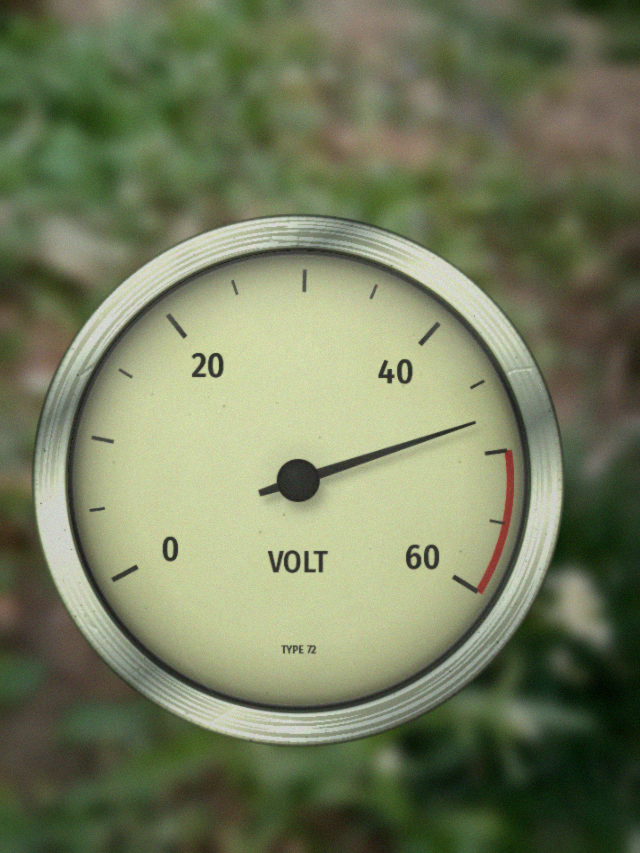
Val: 47.5; V
